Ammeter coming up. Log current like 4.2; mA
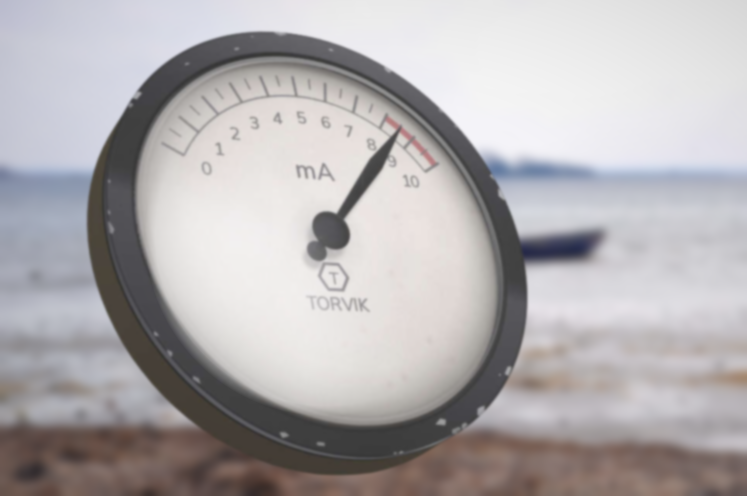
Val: 8.5; mA
